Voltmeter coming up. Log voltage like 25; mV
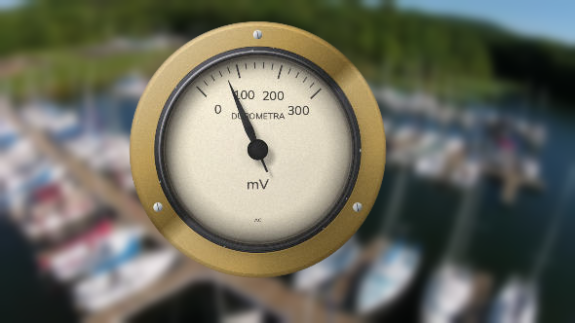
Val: 70; mV
